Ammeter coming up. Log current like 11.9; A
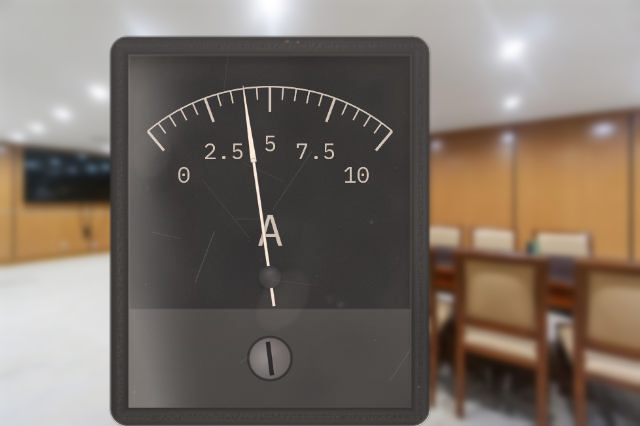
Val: 4; A
